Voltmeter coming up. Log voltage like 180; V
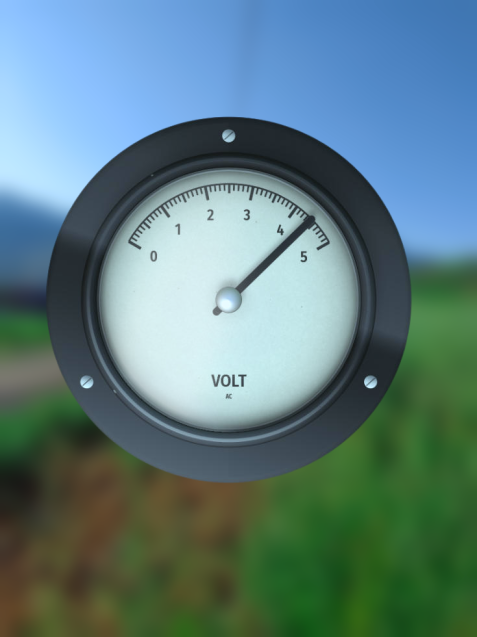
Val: 4.4; V
